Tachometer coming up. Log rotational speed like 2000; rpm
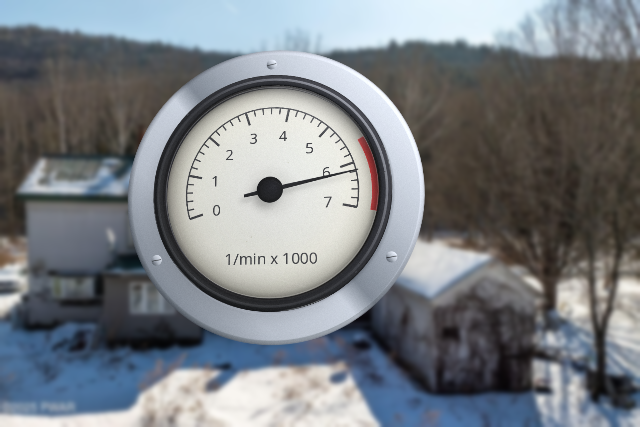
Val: 6200; rpm
